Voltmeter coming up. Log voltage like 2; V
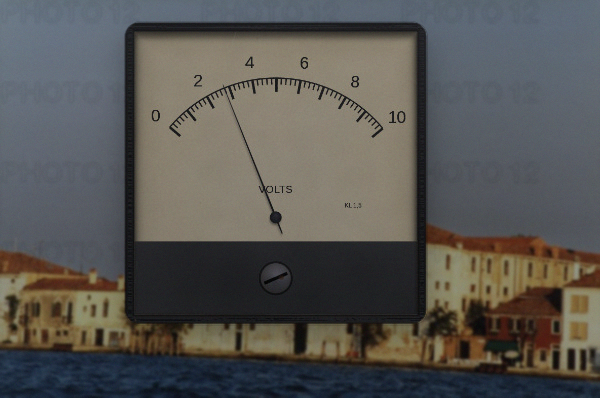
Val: 2.8; V
